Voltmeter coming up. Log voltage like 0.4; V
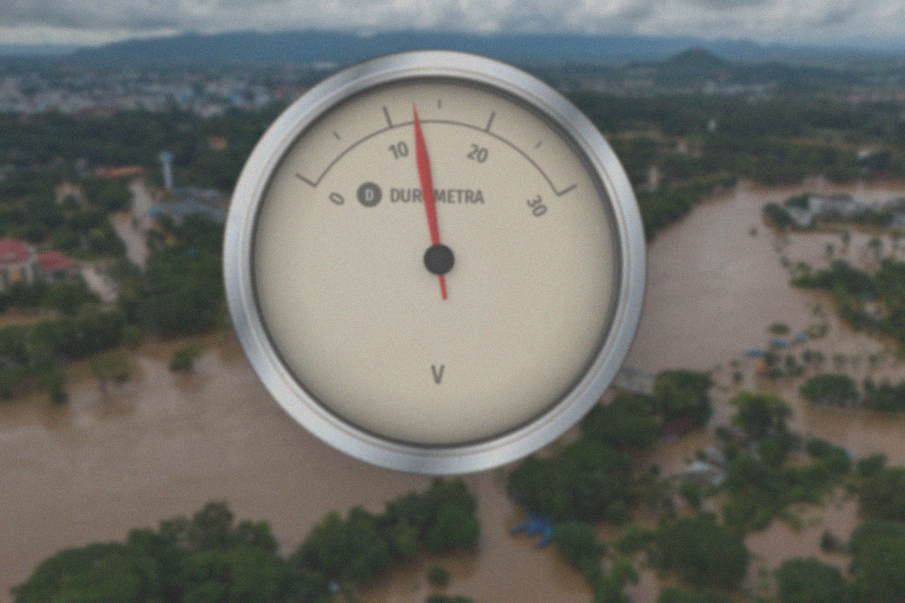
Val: 12.5; V
